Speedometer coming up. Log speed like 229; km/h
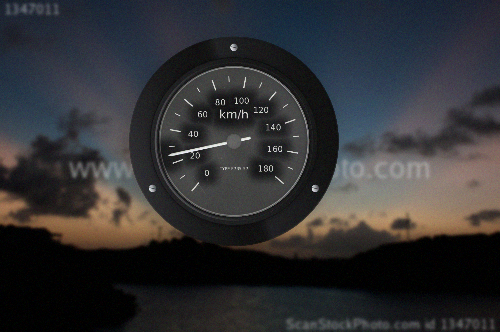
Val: 25; km/h
